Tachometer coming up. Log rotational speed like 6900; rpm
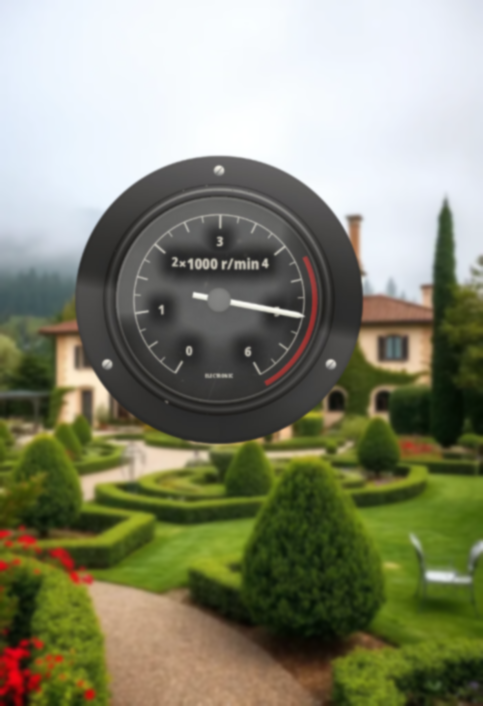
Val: 5000; rpm
